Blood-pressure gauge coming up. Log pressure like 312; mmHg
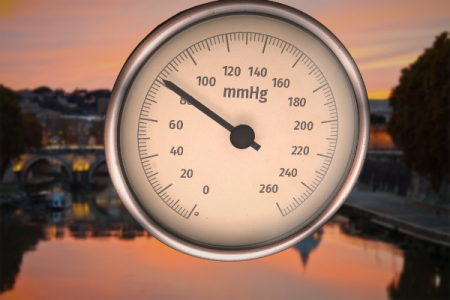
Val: 82; mmHg
